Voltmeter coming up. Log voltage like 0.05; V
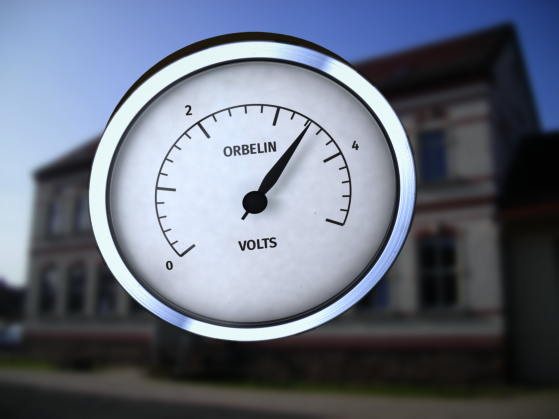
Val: 3.4; V
